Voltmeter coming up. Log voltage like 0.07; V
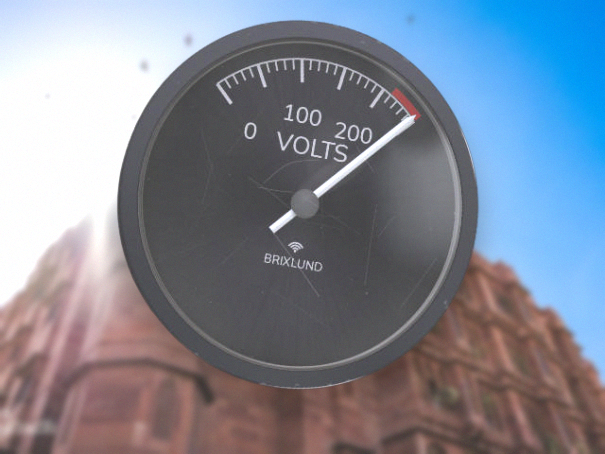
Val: 245; V
